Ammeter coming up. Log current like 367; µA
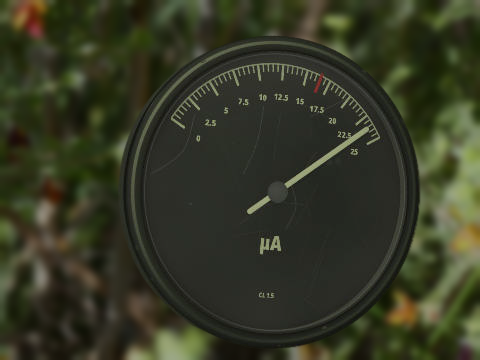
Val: 23.5; µA
